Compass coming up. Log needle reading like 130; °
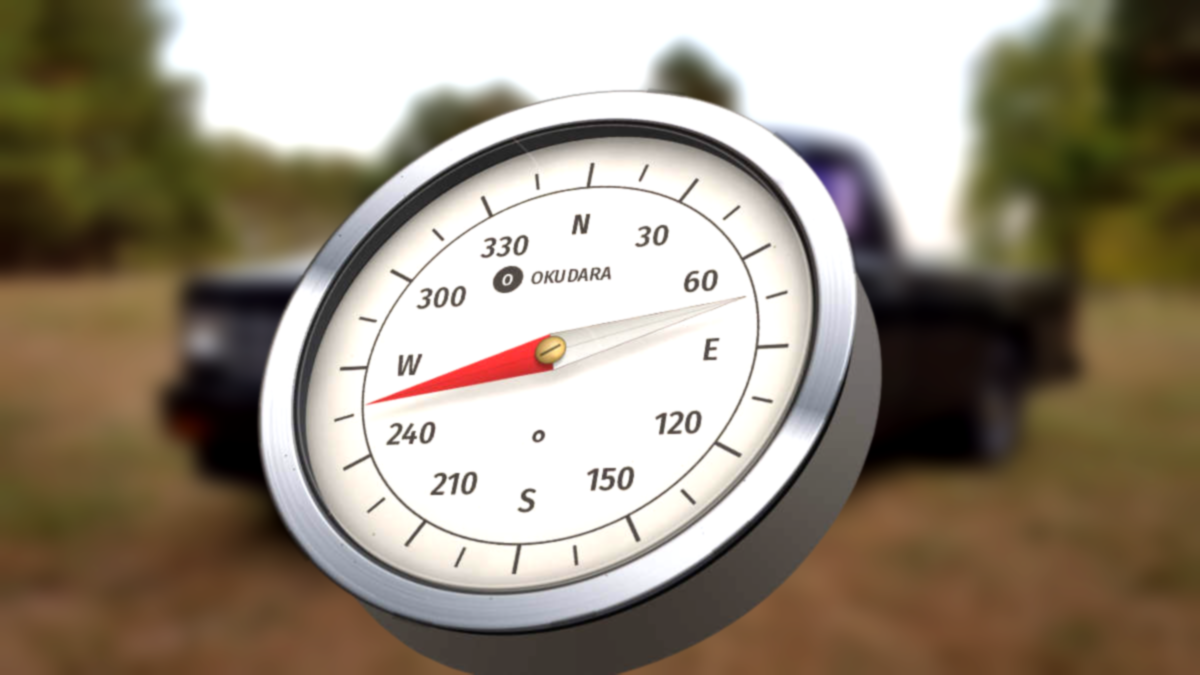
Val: 255; °
